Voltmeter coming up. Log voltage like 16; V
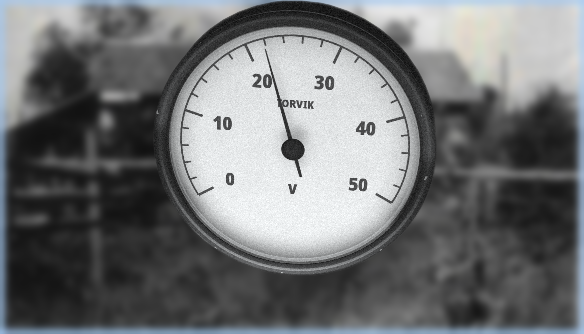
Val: 22; V
